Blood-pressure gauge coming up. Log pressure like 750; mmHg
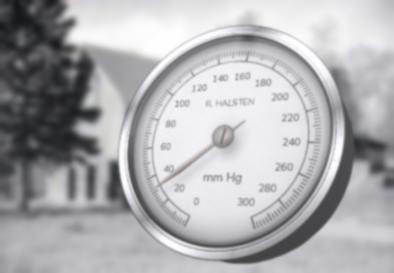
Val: 30; mmHg
